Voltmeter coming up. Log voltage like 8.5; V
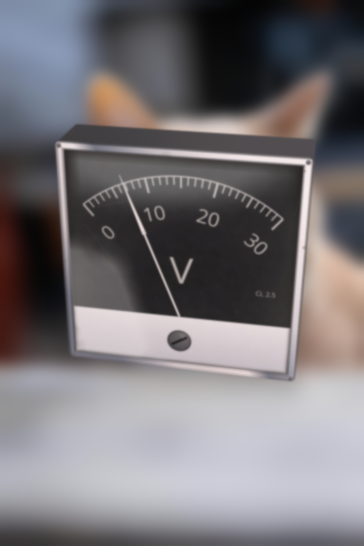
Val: 7; V
